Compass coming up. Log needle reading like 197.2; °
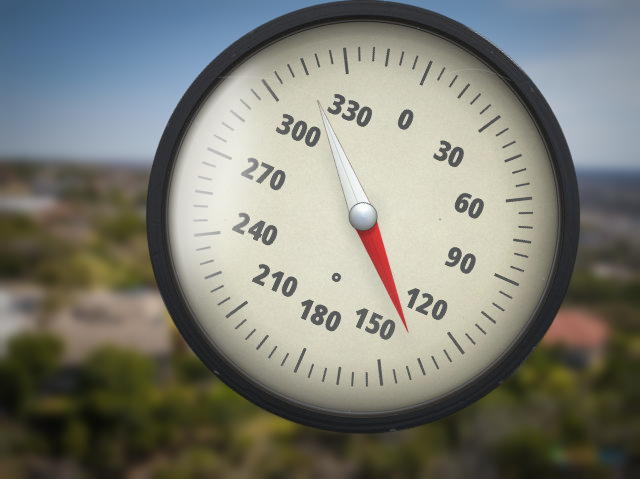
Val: 135; °
